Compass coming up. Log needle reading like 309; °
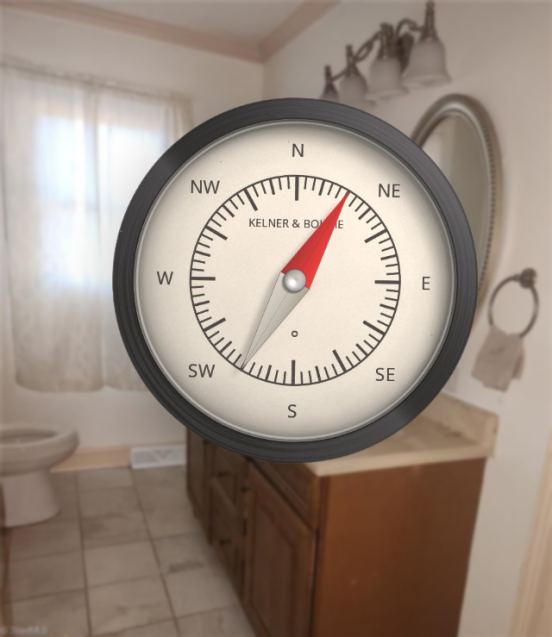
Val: 30; °
